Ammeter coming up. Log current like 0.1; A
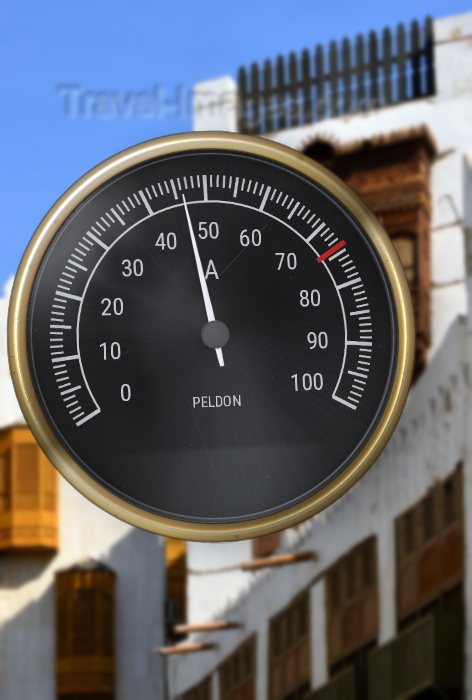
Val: 46; A
